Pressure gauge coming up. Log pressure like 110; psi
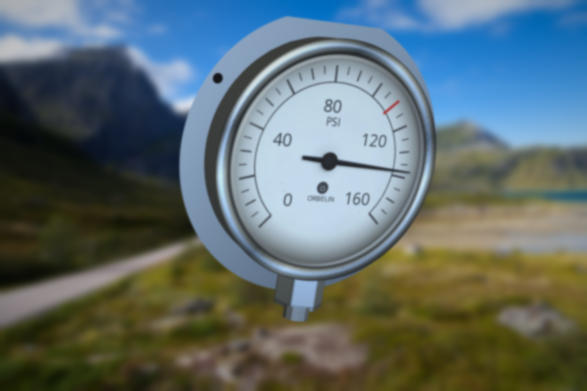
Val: 137.5; psi
